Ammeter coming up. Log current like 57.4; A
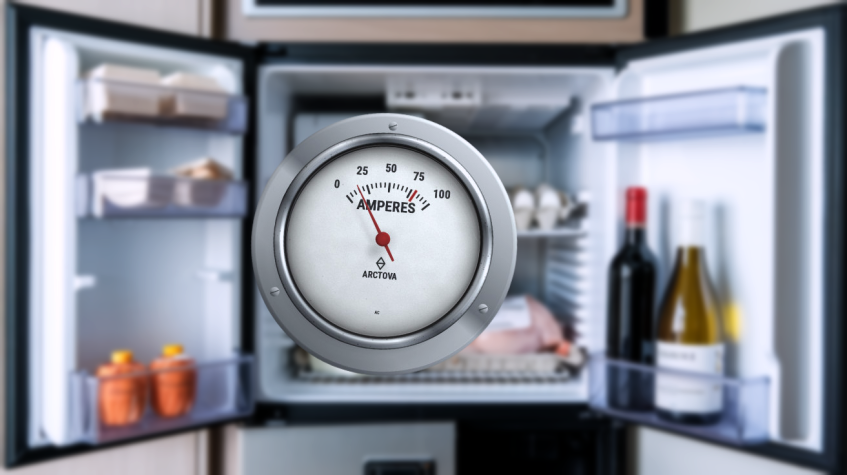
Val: 15; A
